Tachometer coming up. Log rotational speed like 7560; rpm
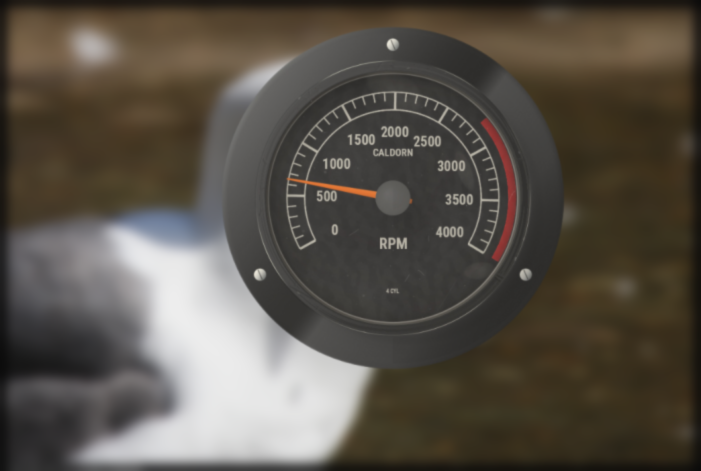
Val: 650; rpm
